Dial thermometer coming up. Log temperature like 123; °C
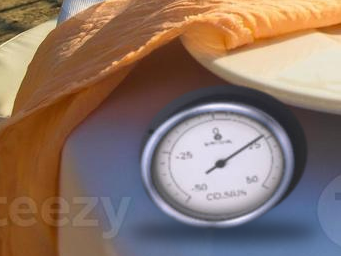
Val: 22.5; °C
